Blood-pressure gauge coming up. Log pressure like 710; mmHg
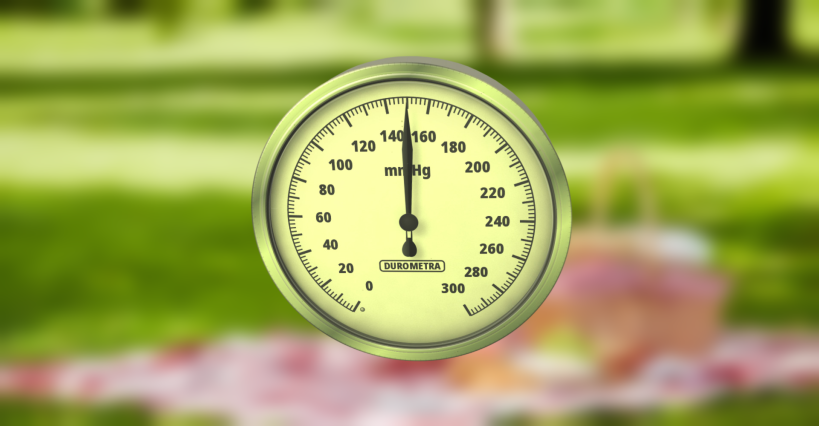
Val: 150; mmHg
